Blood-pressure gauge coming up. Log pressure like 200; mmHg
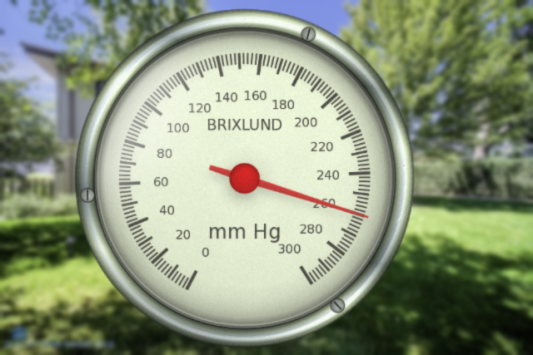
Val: 260; mmHg
